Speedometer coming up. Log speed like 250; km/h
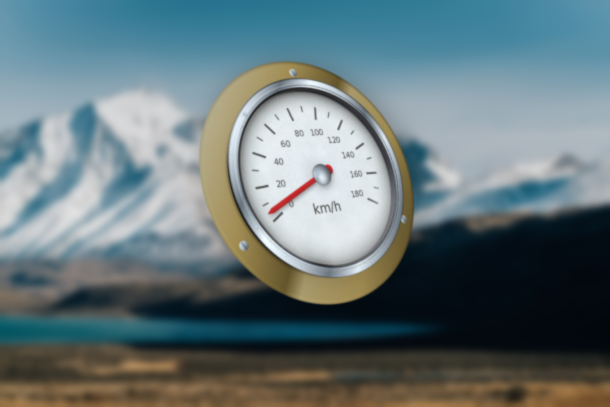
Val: 5; km/h
